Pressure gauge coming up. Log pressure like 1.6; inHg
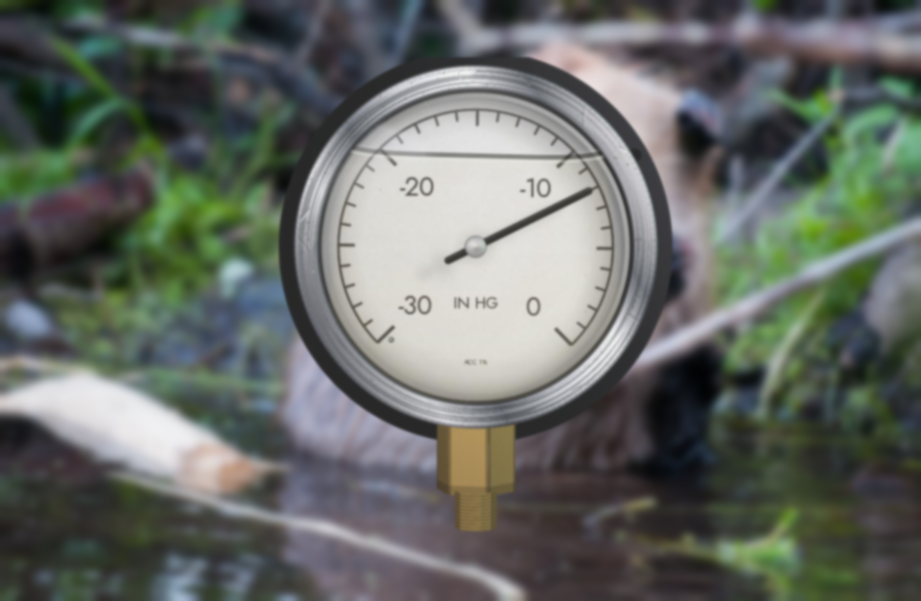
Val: -8; inHg
